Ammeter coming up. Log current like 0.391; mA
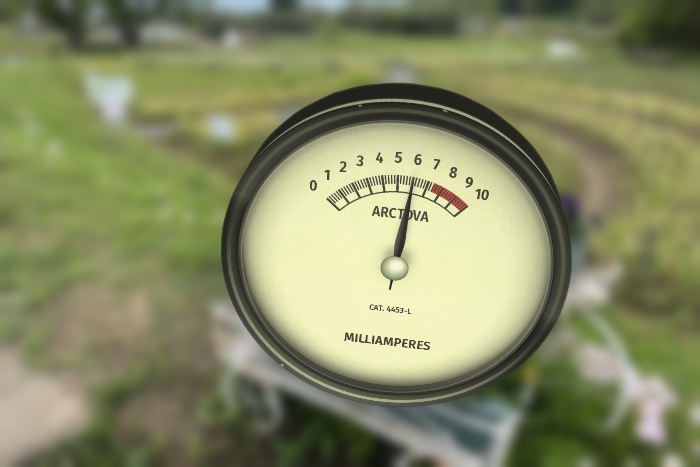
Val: 6; mA
